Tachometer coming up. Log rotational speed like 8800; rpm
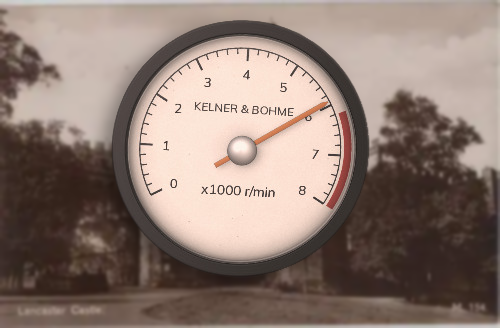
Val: 5900; rpm
